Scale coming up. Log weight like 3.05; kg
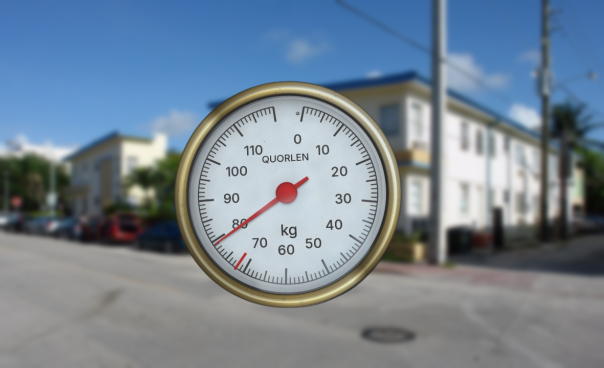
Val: 79; kg
